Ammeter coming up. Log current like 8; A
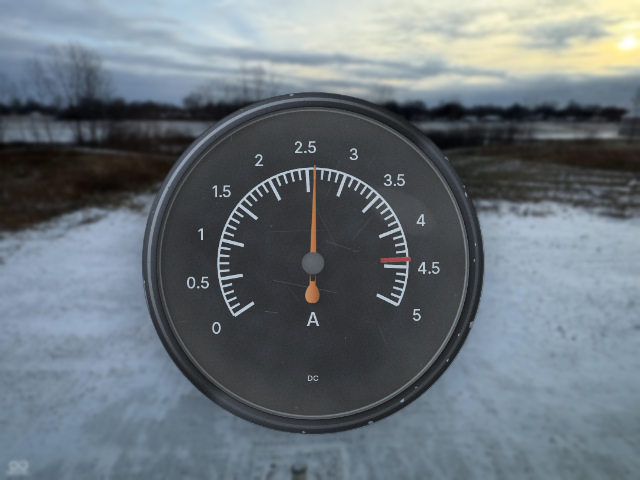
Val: 2.6; A
